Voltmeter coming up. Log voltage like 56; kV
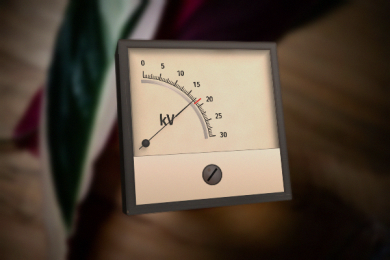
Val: 17.5; kV
